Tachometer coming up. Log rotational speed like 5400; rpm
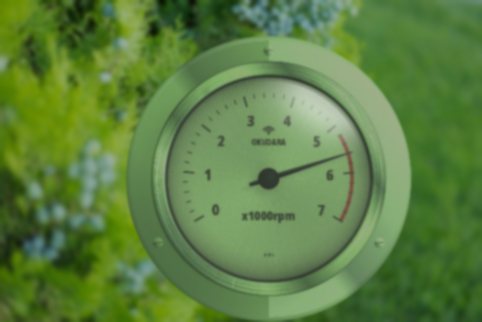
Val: 5600; rpm
